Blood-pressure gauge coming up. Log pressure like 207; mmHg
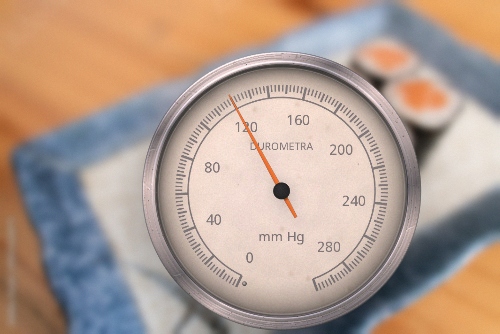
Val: 120; mmHg
